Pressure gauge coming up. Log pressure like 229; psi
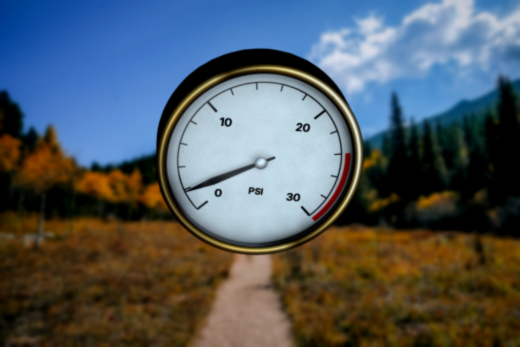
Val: 2; psi
